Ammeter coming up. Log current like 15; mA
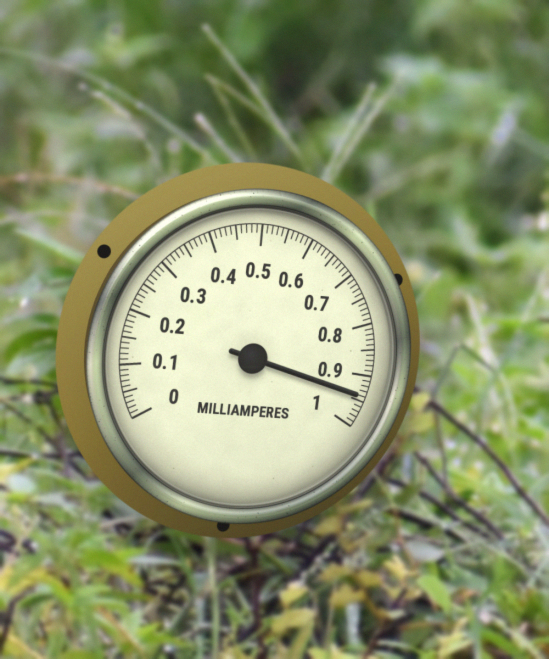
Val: 0.94; mA
